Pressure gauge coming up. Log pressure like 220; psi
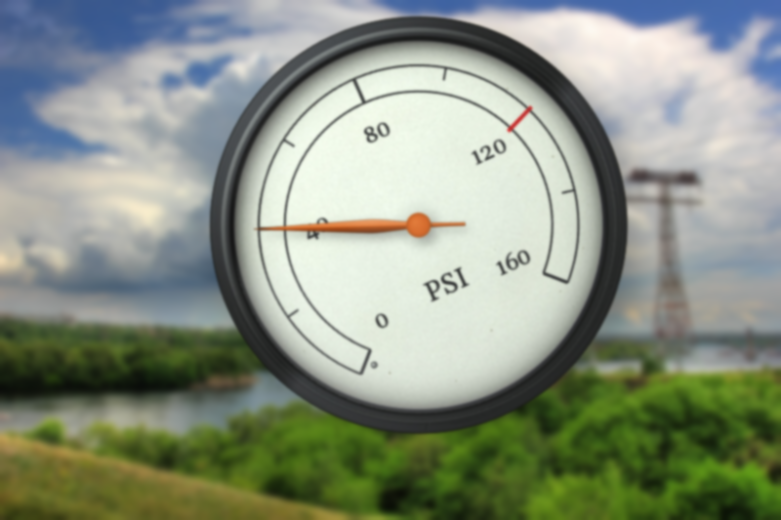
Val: 40; psi
